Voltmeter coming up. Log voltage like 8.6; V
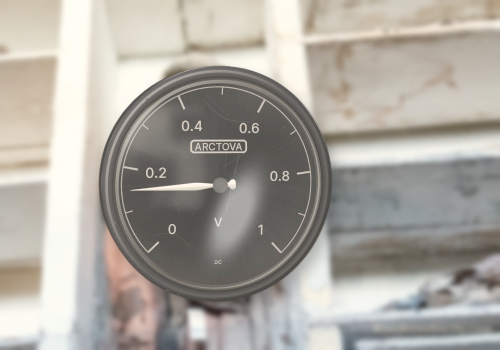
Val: 0.15; V
